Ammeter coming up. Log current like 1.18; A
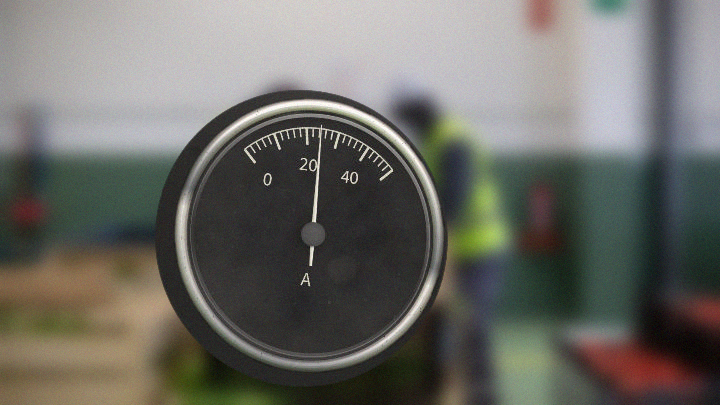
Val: 24; A
